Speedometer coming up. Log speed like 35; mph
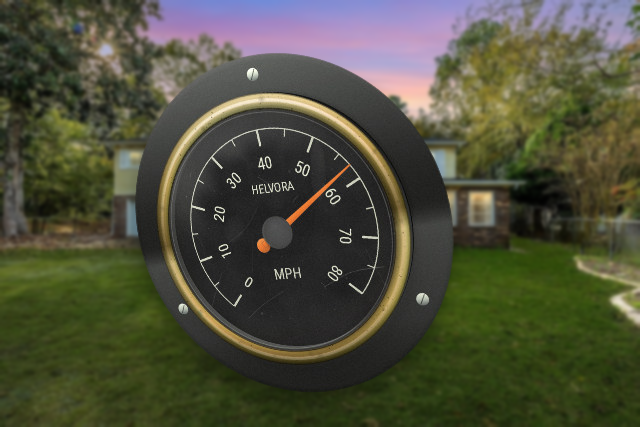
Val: 57.5; mph
